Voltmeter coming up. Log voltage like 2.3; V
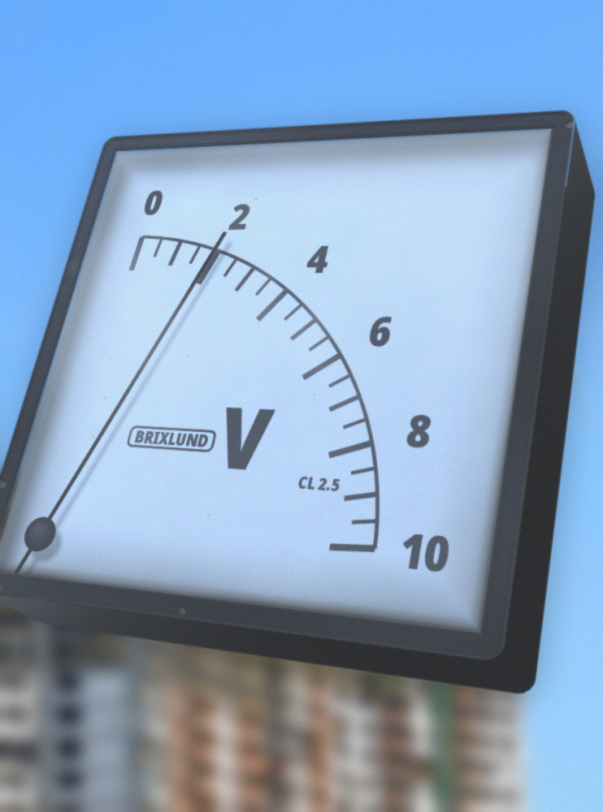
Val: 2; V
